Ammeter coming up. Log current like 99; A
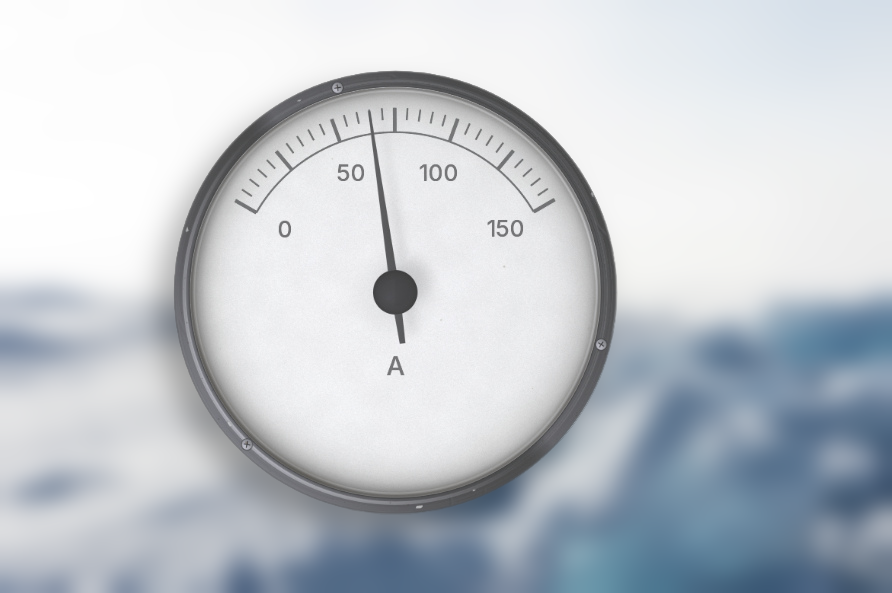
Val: 65; A
